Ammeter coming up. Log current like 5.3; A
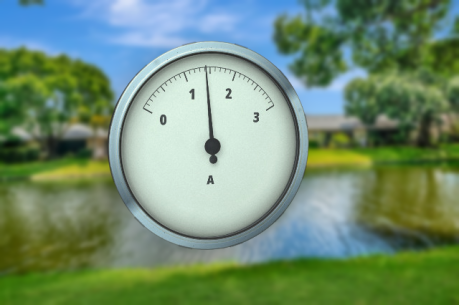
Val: 1.4; A
